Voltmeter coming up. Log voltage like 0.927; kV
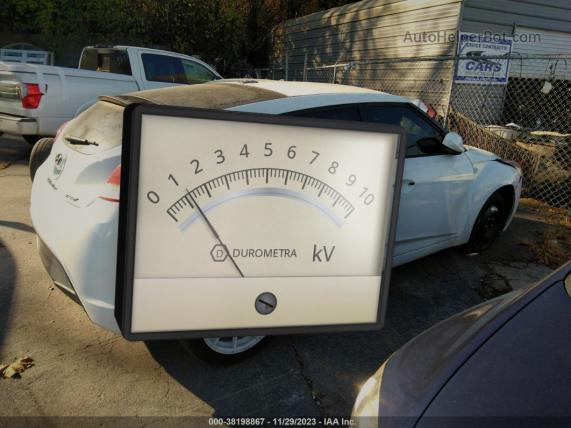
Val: 1.2; kV
